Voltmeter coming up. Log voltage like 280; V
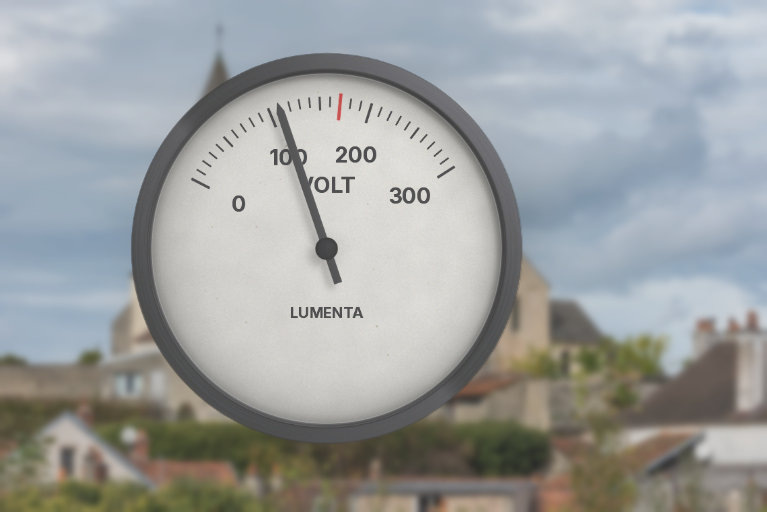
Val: 110; V
